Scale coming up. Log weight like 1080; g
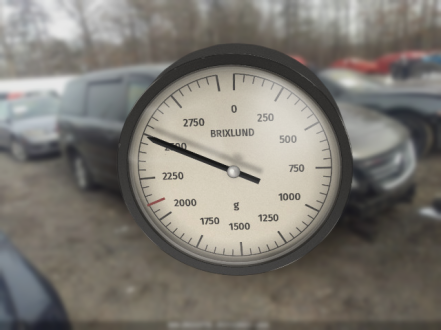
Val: 2500; g
